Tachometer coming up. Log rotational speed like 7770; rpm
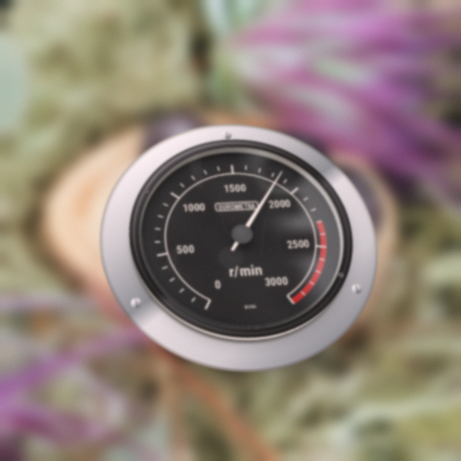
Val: 1850; rpm
